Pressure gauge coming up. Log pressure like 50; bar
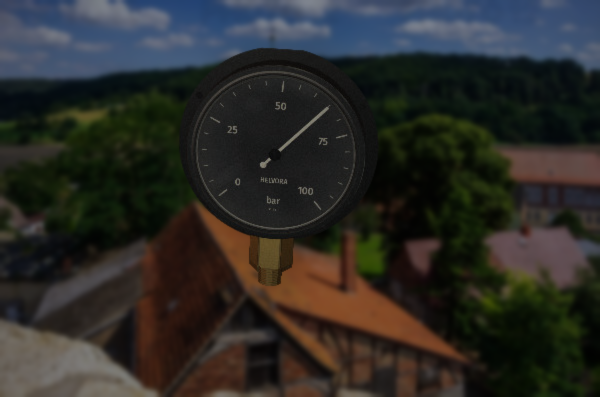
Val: 65; bar
